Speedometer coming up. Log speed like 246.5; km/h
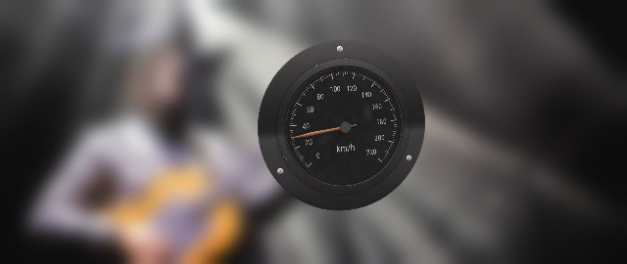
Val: 30; km/h
